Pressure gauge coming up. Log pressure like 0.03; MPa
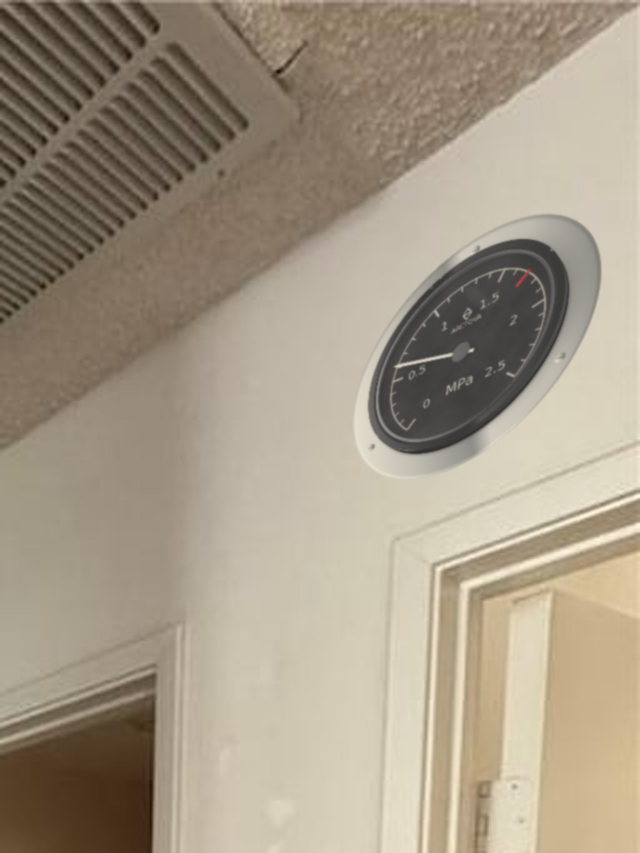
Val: 0.6; MPa
